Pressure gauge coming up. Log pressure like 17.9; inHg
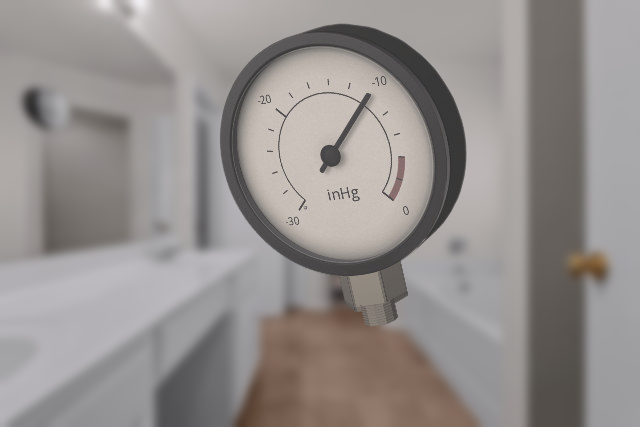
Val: -10; inHg
